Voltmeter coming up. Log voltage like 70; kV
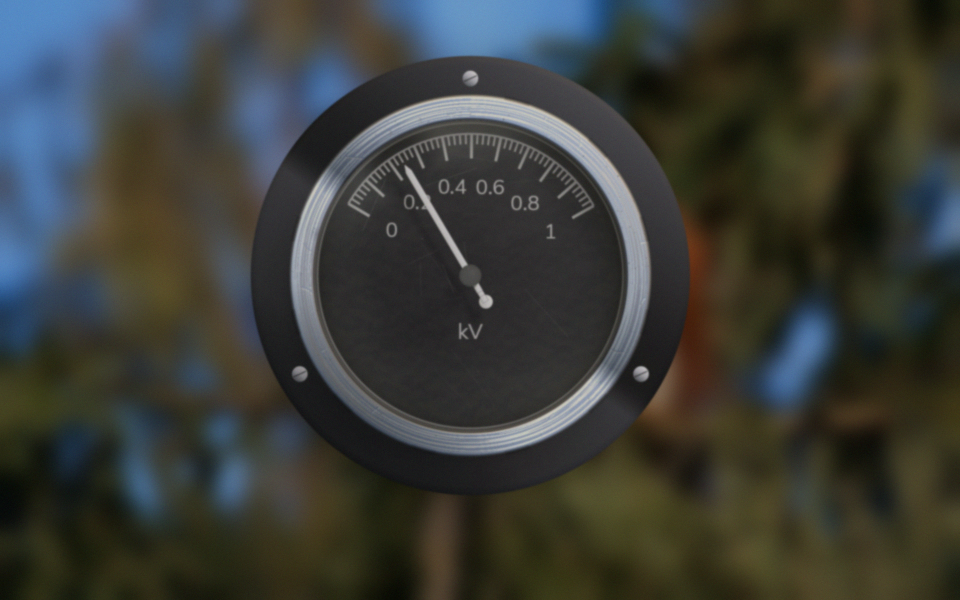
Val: 0.24; kV
